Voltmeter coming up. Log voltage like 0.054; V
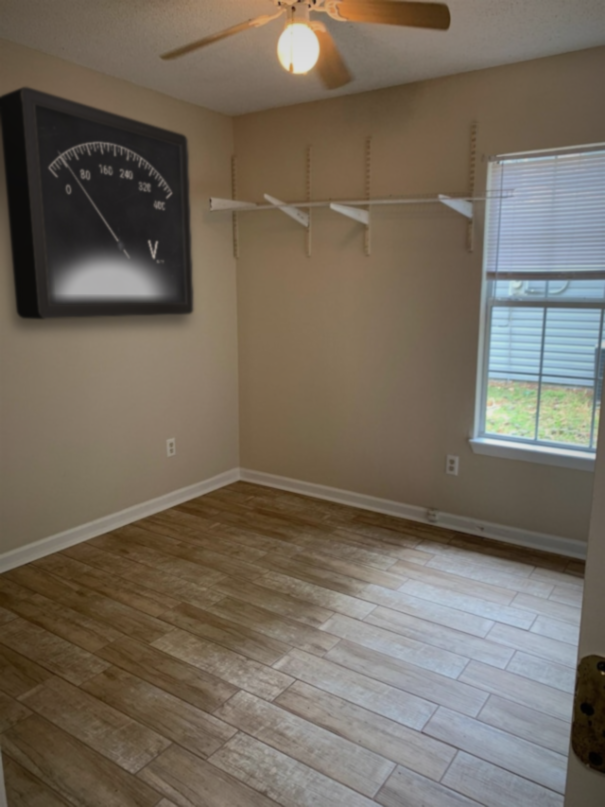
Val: 40; V
